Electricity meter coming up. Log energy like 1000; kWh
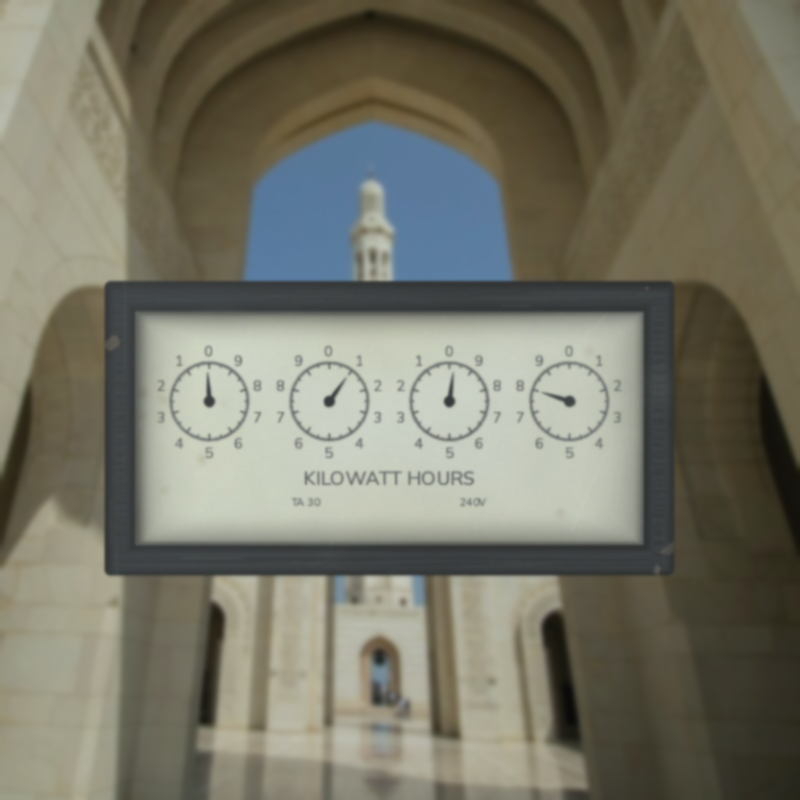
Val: 98; kWh
